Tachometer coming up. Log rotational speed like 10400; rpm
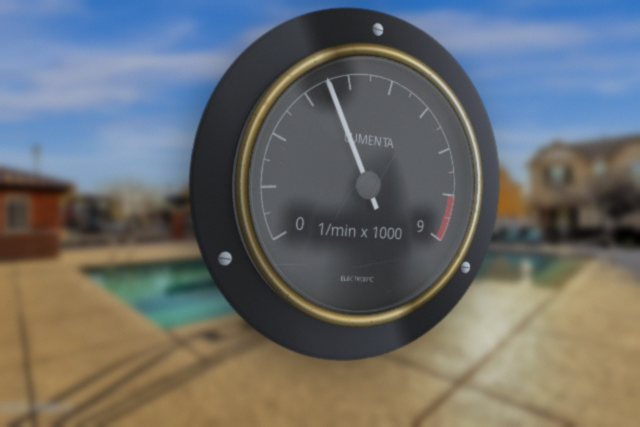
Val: 3500; rpm
